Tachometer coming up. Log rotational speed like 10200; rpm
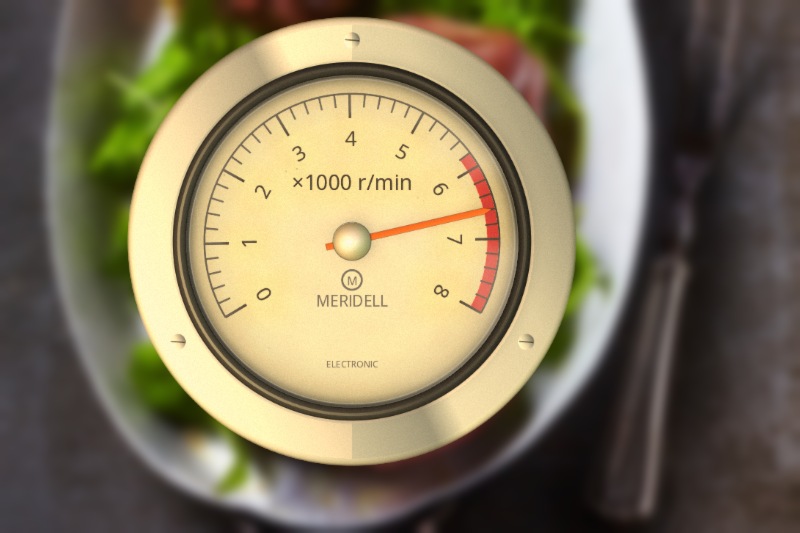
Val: 6600; rpm
